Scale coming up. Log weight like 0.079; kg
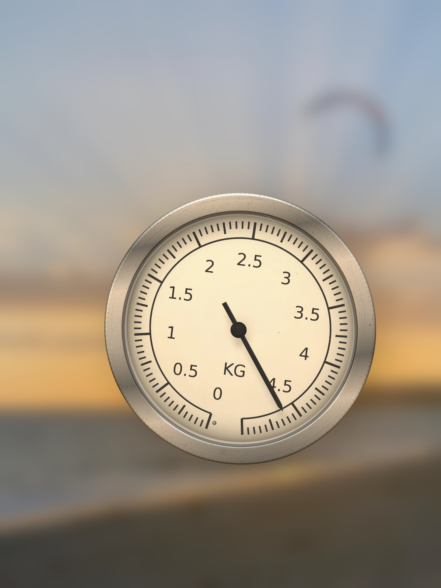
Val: 4.6; kg
